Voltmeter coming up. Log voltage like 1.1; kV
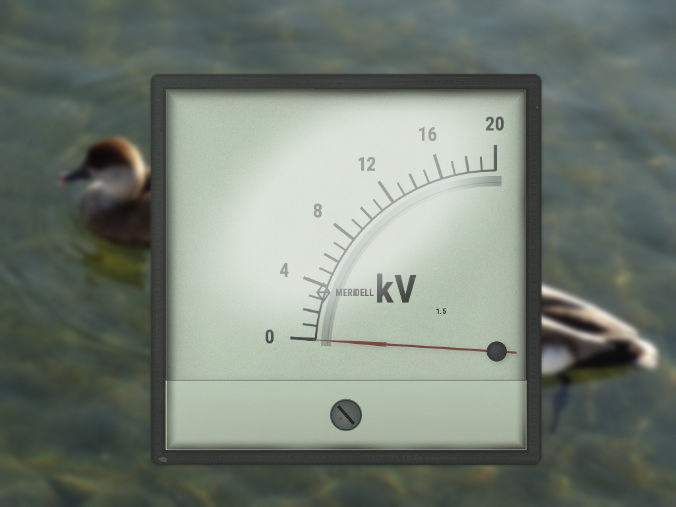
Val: 0; kV
